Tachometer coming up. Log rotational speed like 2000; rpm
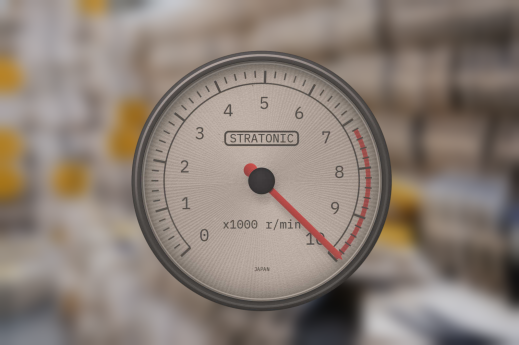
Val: 9900; rpm
